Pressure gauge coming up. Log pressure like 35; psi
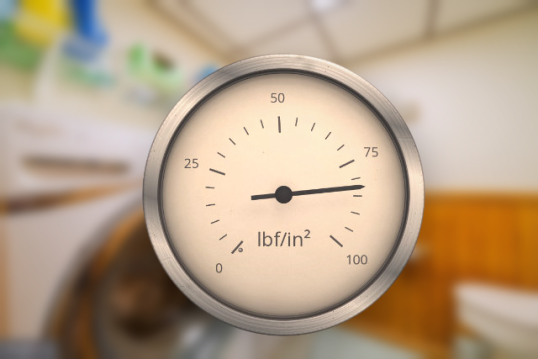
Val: 82.5; psi
